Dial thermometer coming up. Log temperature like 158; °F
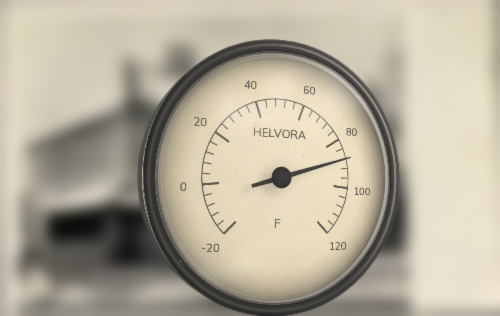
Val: 88; °F
